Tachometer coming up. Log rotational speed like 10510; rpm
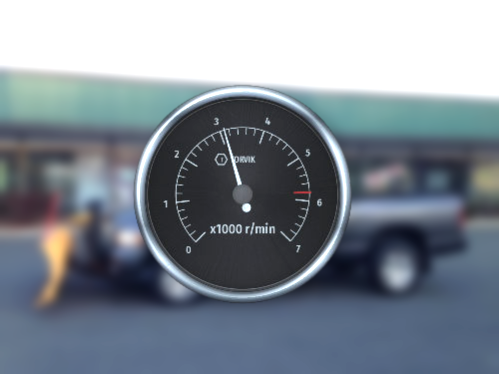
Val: 3100; rpm
